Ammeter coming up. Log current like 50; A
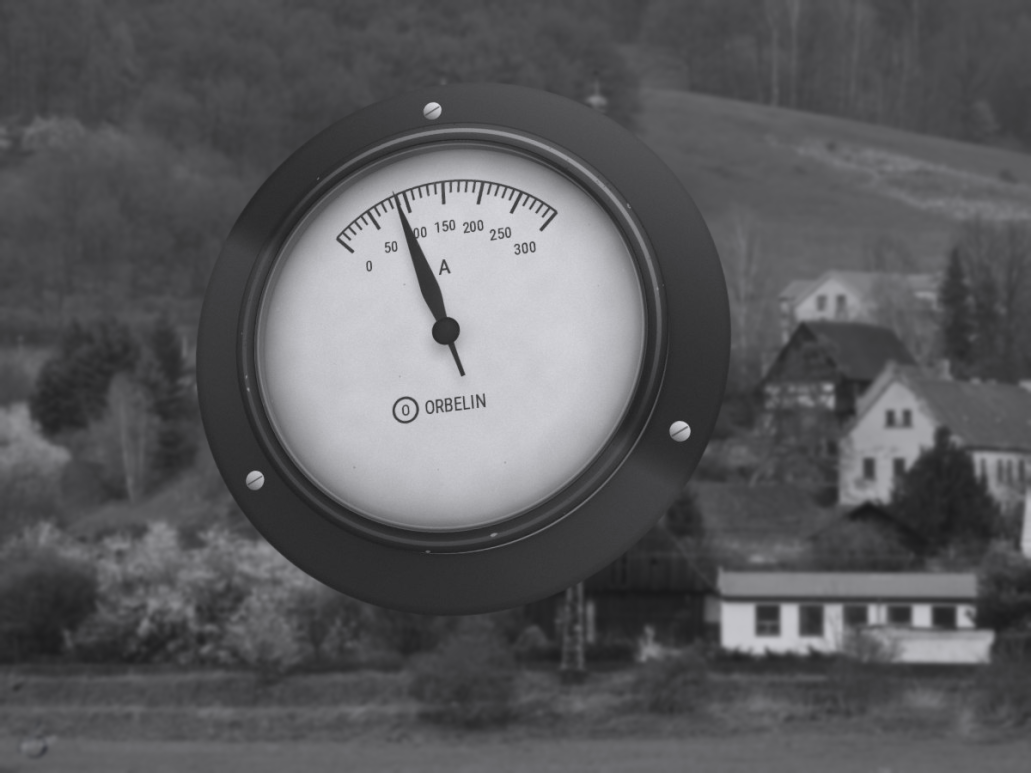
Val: 90; A
